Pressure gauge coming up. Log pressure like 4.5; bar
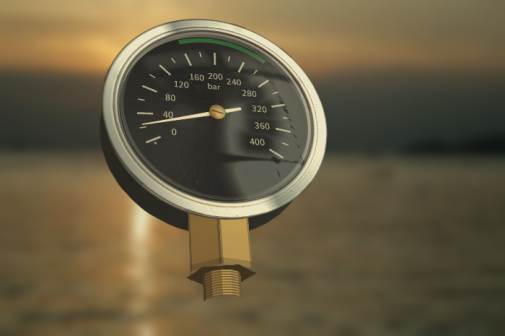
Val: 20; bar
